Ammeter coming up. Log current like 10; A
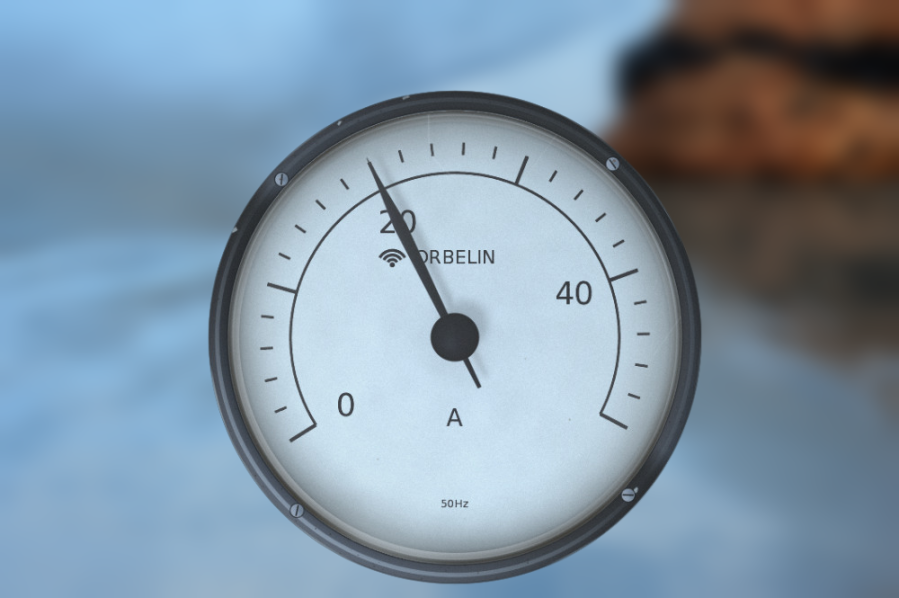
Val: 20; A
